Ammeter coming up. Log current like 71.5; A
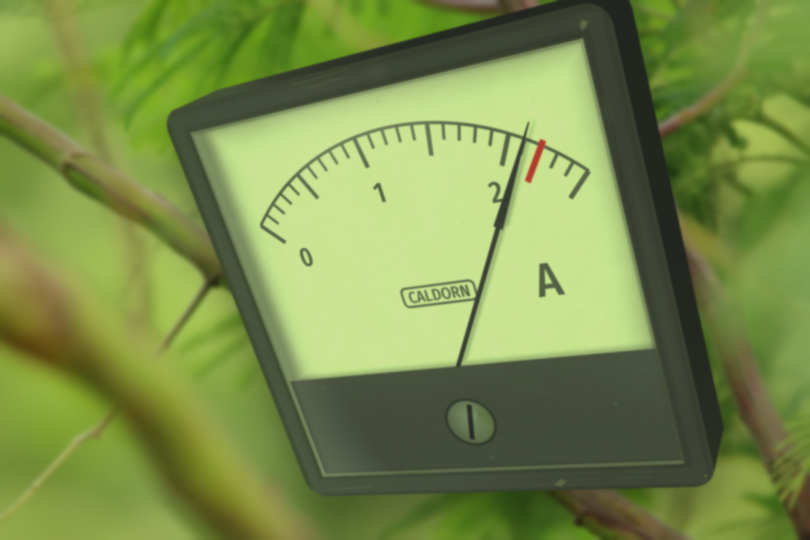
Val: 2.1; A
